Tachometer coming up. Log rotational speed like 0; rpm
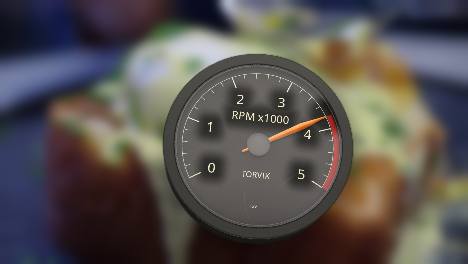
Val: 3800; rpm
